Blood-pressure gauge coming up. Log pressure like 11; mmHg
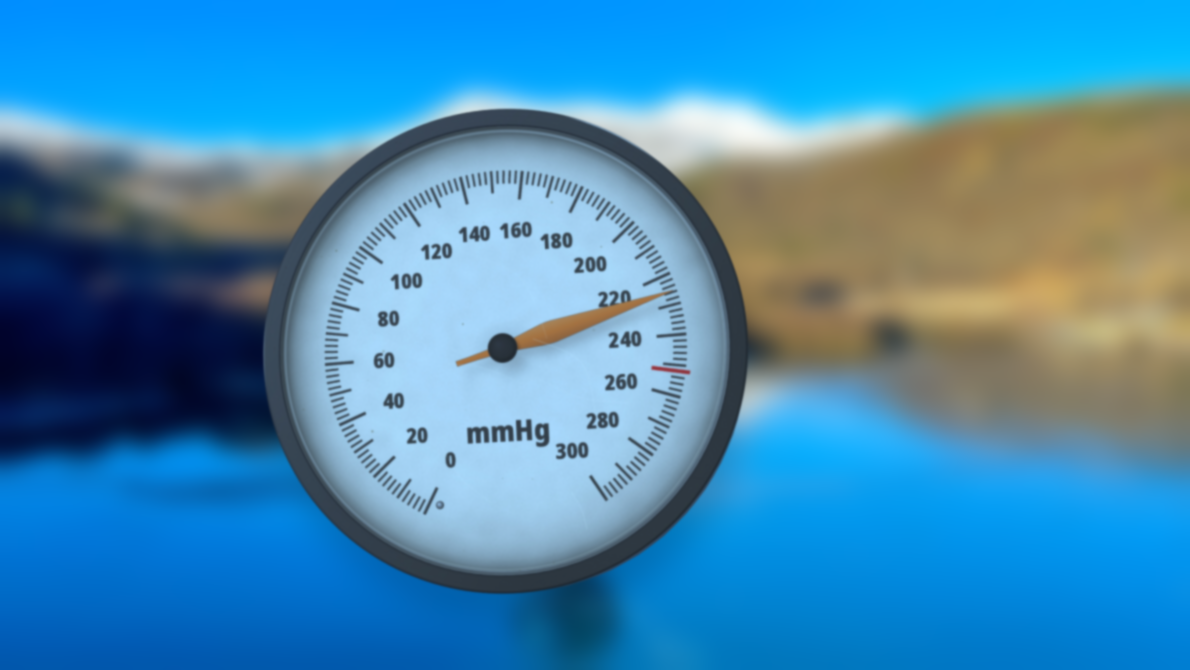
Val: 226; mmHg
